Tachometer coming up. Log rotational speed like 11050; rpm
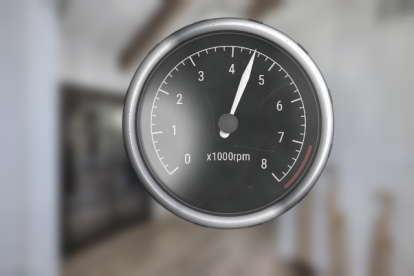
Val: 4500; rpm
